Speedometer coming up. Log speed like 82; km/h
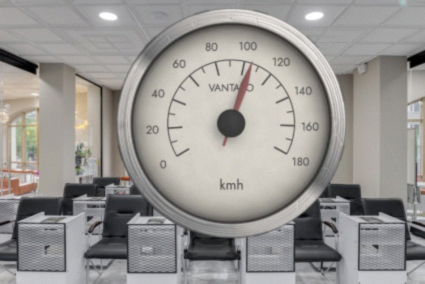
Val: 105; km/h
